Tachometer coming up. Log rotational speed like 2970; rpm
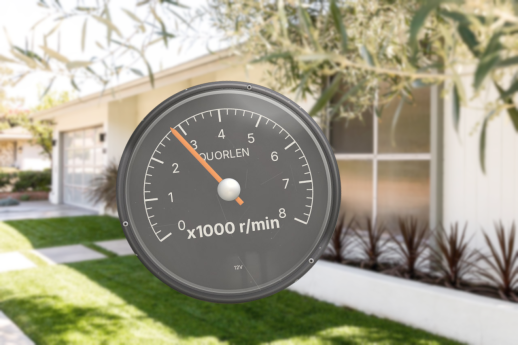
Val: 2800; rpm
